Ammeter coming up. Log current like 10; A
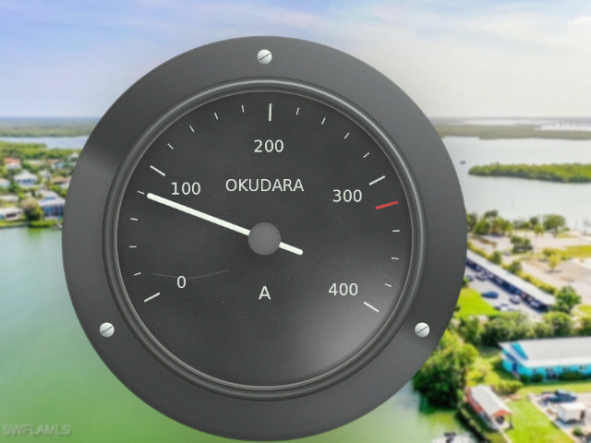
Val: 80; A
